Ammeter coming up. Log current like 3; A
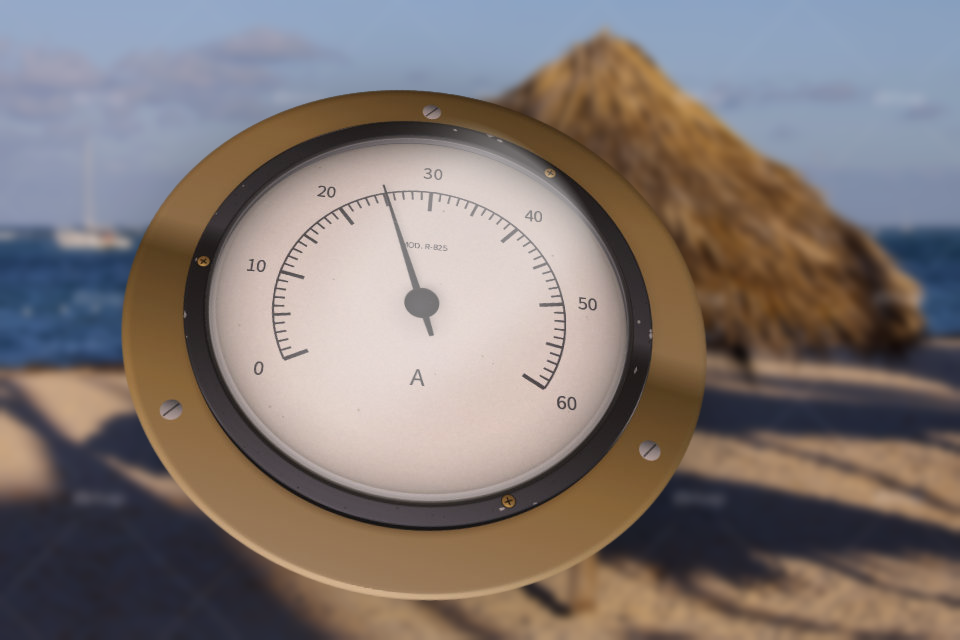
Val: 25; A
